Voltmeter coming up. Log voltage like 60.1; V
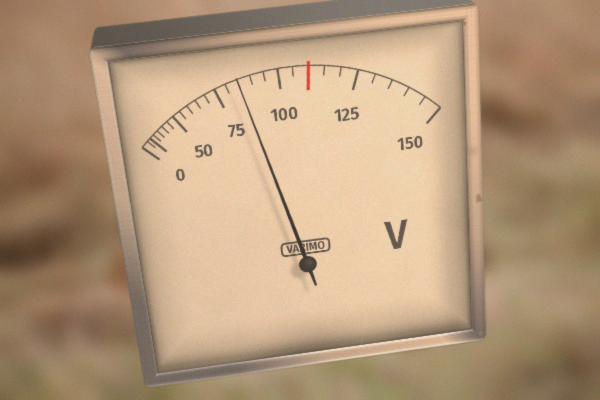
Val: 85; V
